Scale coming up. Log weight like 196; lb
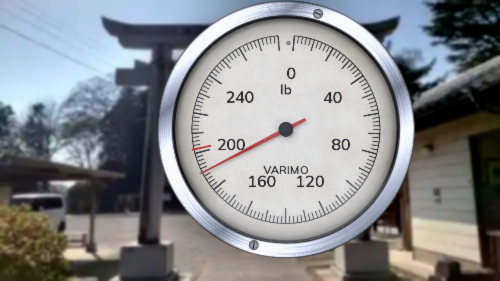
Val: 190; lb
